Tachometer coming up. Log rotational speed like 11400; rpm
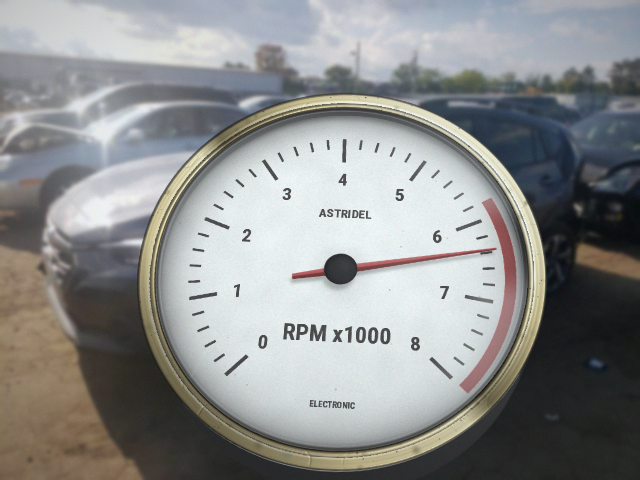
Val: 6400; rpm
